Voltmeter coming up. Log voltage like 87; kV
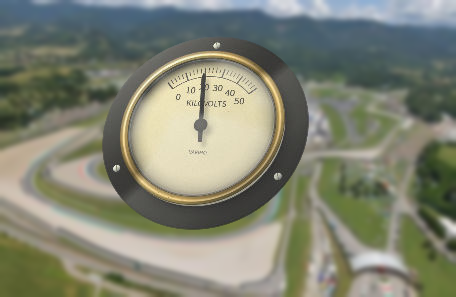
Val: 20; kV
